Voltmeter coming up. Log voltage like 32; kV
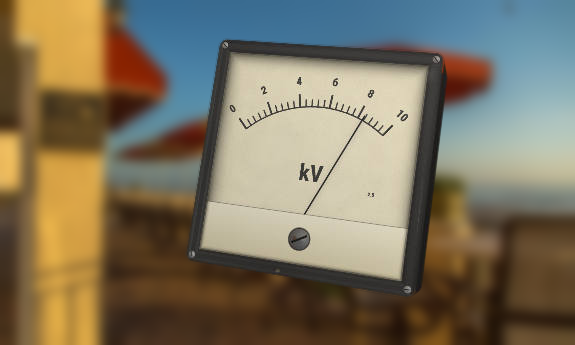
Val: 8.4; kV
